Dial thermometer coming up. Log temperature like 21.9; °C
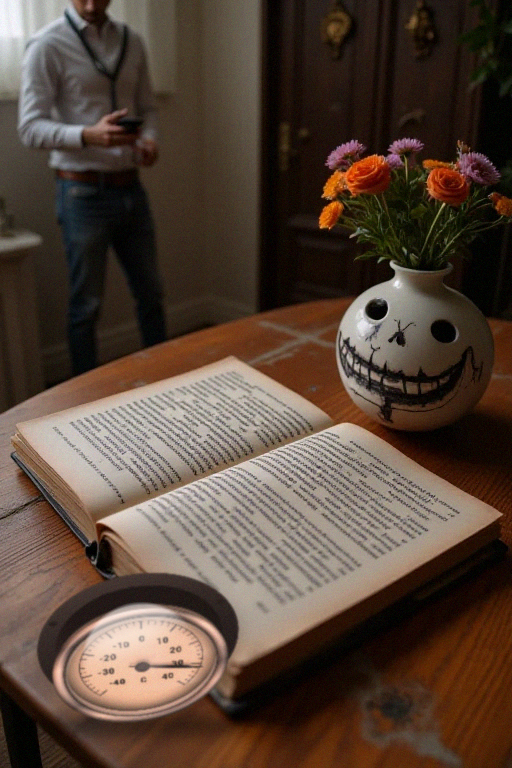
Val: 30; °C
